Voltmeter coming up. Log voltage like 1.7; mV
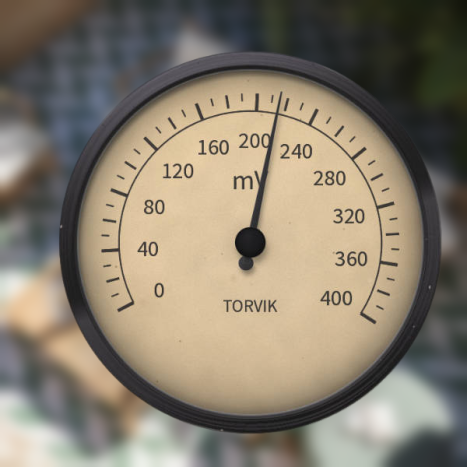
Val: 215; mV
